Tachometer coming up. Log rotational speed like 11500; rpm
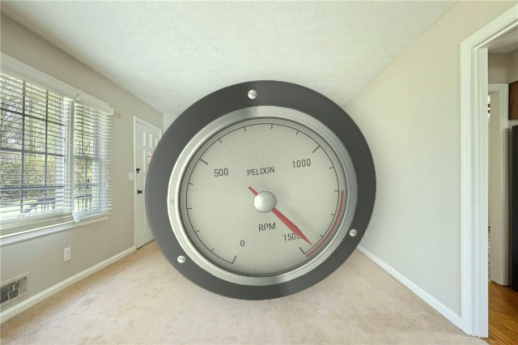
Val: 1450; rpm
